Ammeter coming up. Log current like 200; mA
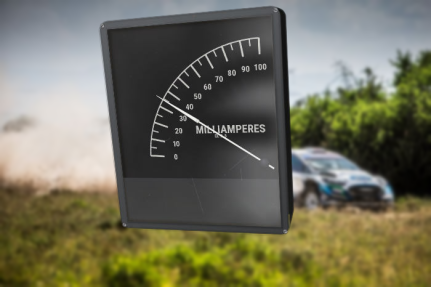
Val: 35; mA
